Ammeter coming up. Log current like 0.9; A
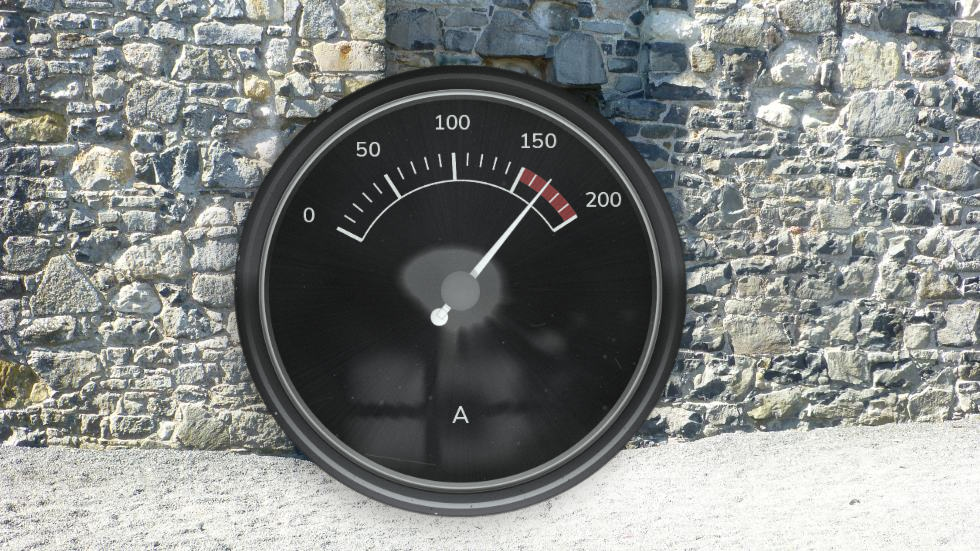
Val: 170; A
